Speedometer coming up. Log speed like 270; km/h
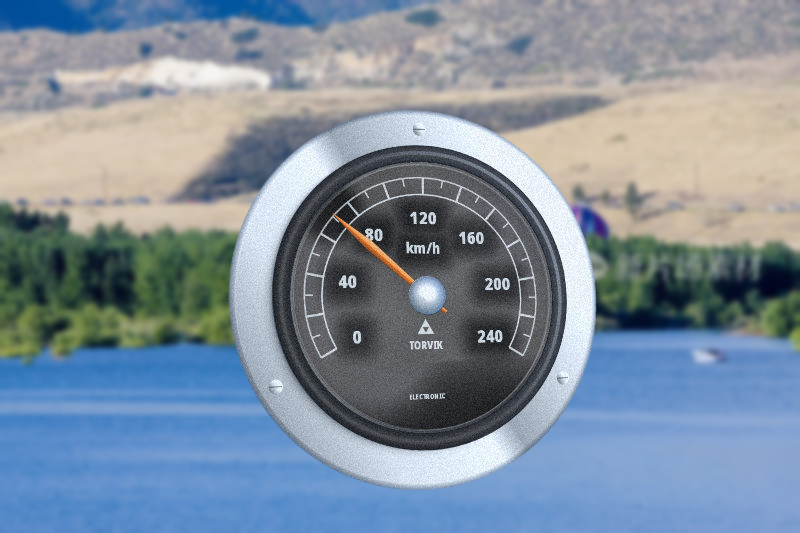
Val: 70; km/h
